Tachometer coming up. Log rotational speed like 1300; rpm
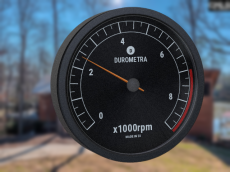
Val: 2375; rpm
